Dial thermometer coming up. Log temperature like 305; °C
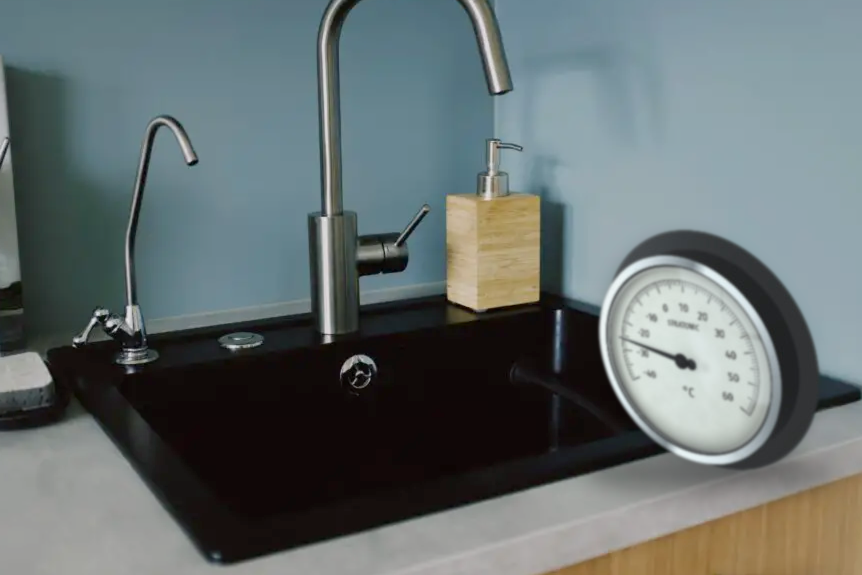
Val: -25; °C
